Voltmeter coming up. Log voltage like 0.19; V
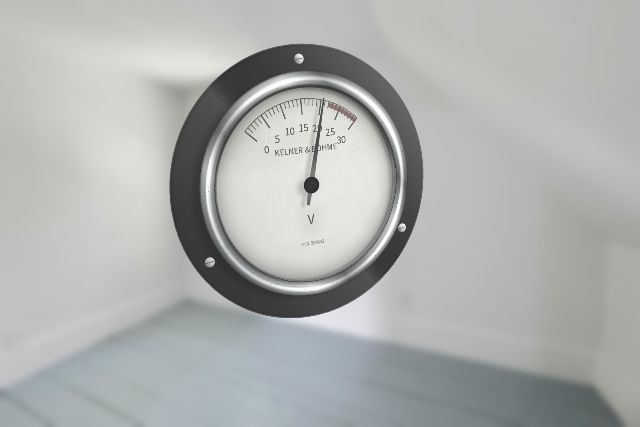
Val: 20; V
